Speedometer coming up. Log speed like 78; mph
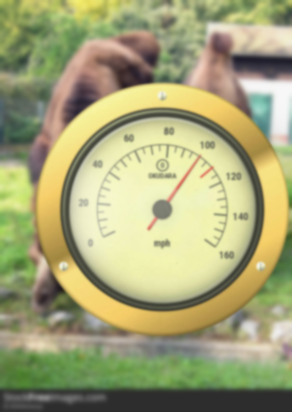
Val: 100; mph
